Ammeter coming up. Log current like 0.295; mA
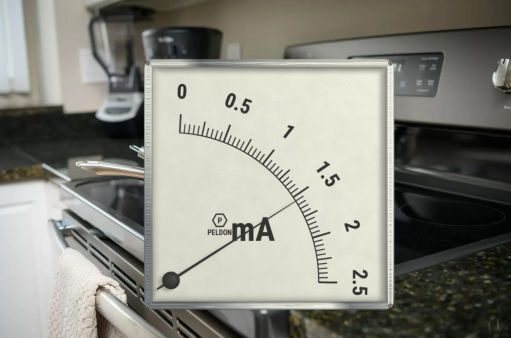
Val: 1.55; mA
